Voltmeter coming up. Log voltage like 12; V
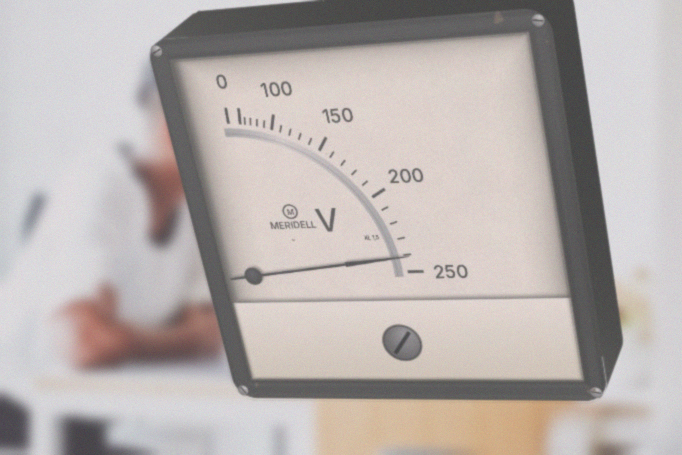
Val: 240; V
